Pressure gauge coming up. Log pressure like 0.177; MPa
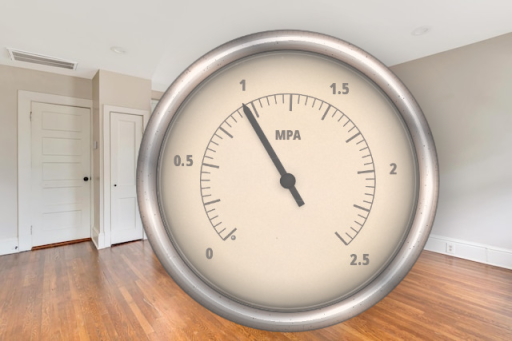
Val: 0.95; MPa
